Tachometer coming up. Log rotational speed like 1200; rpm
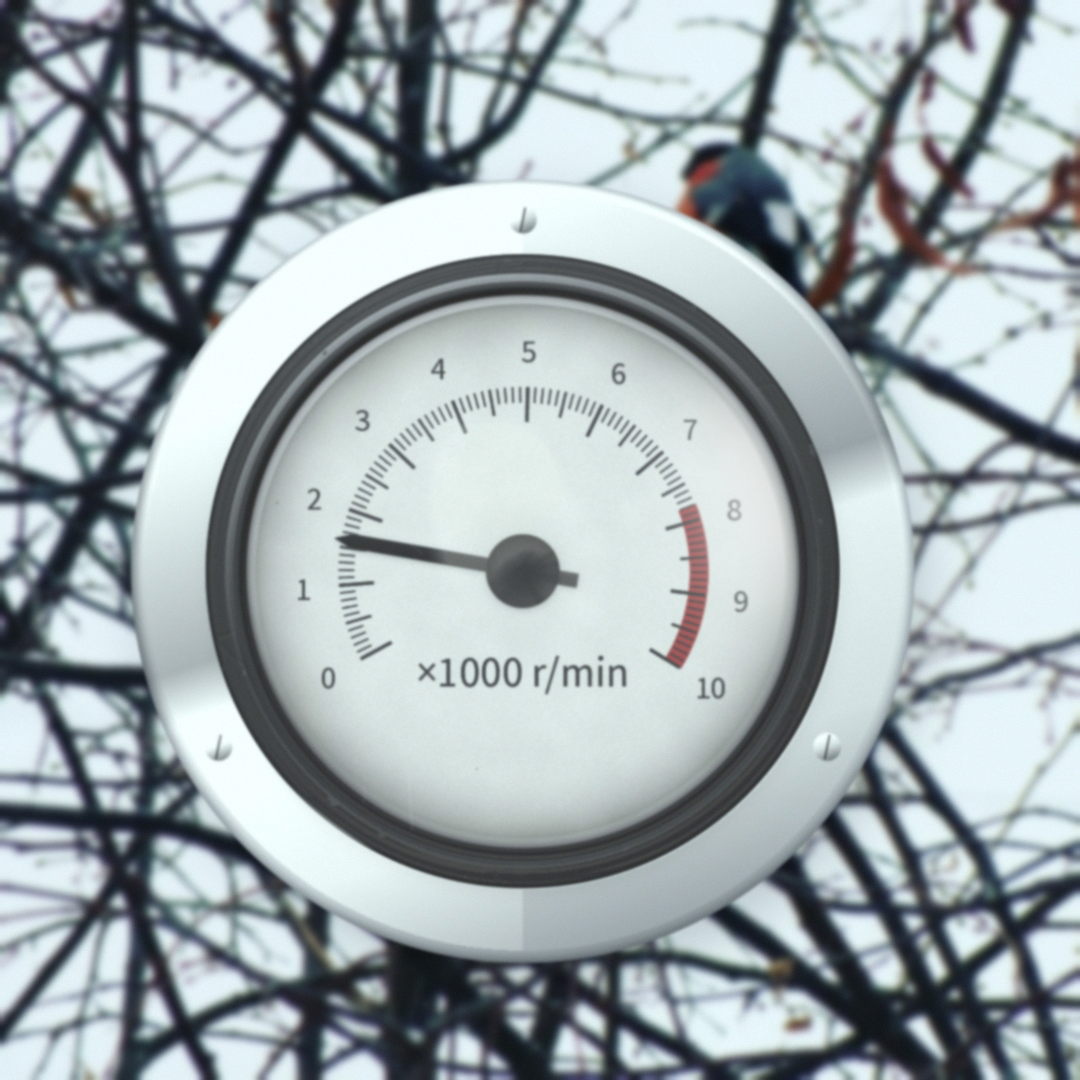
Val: 1600; rpm
